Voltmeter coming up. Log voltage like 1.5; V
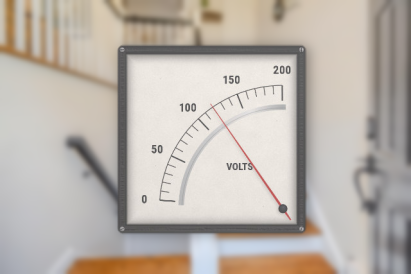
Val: 120; V
